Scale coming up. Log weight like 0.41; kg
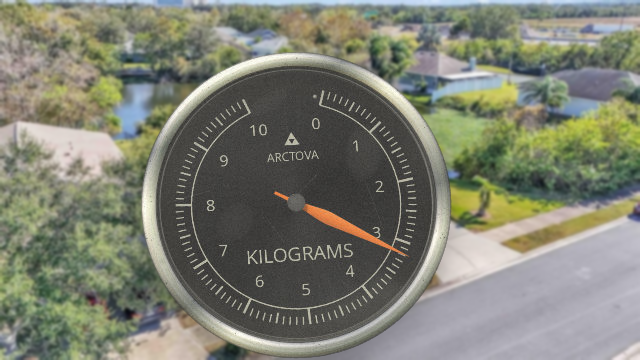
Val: 3.2; kg
